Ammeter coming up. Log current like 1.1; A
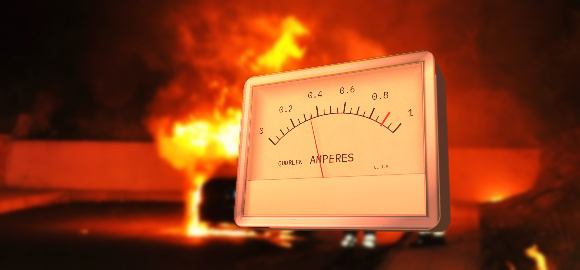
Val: 0.35; A
